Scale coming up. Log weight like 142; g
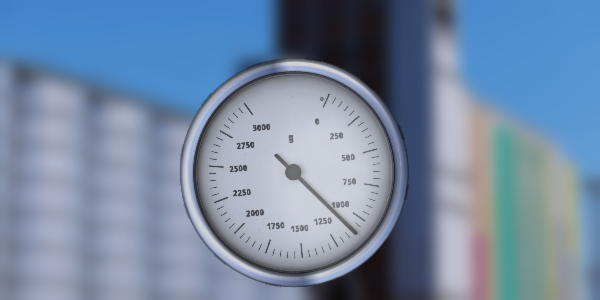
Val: 1100; g
